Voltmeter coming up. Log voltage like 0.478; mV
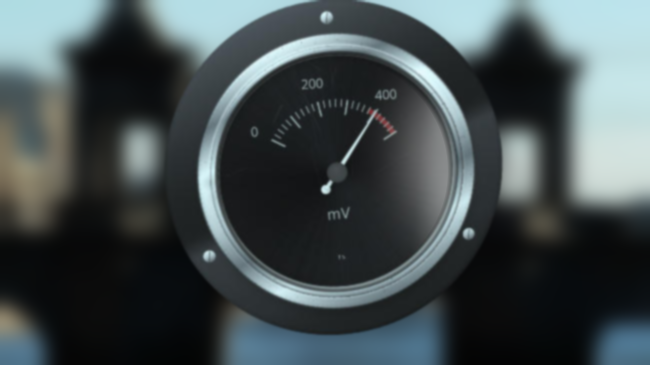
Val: 400; mV
